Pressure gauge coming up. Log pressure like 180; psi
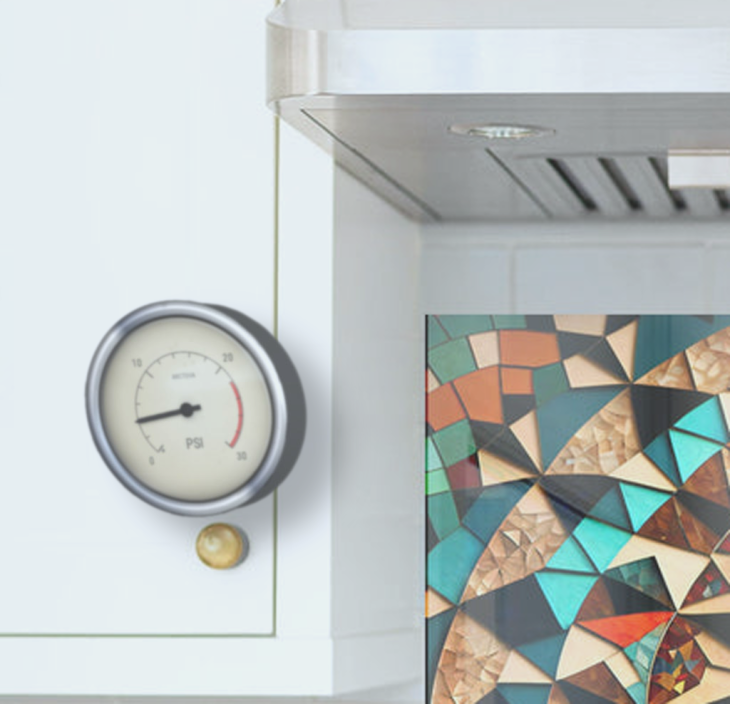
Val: 4; psi
